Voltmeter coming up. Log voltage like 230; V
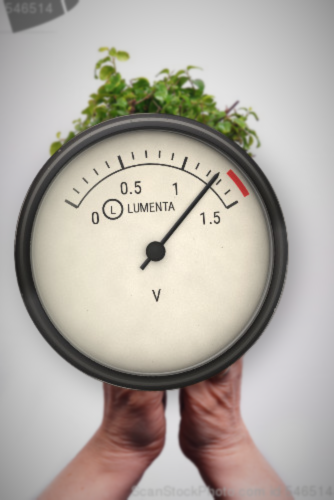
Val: 1.25; V
